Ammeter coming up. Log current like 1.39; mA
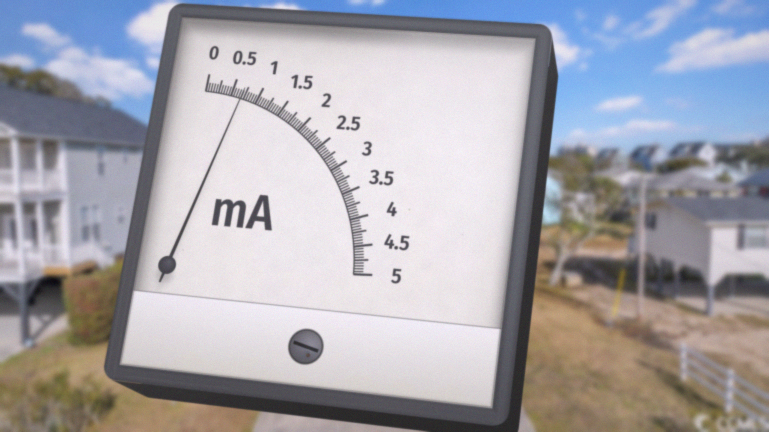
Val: 0.75; mA
